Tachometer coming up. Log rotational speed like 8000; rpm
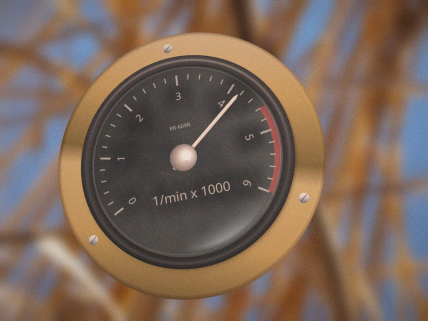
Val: 4200; rpm
